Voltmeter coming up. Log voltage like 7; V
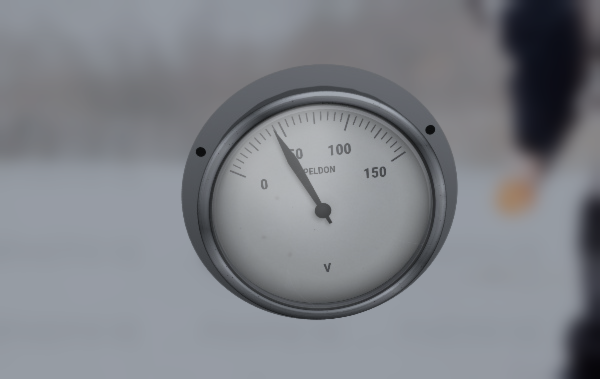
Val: 45; V
